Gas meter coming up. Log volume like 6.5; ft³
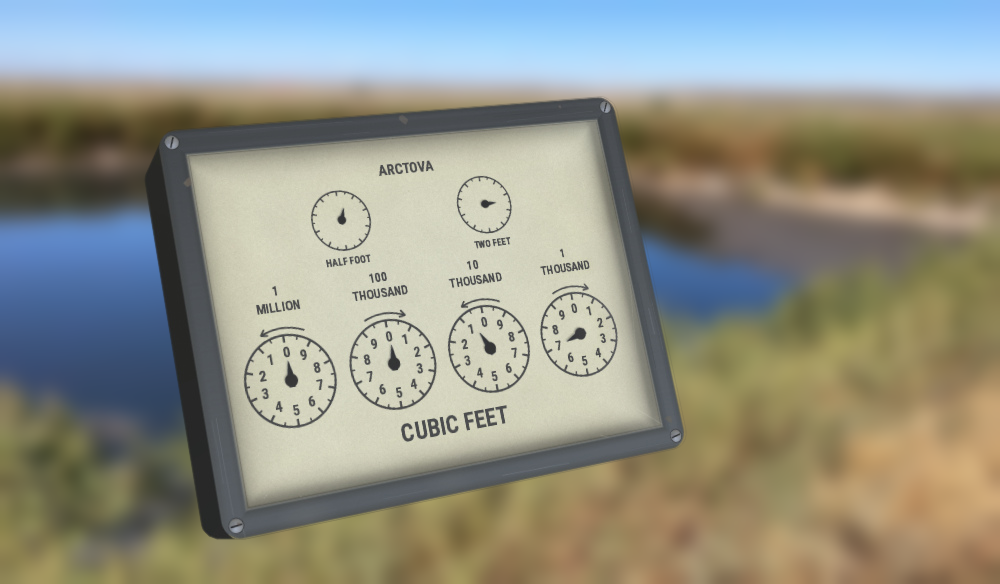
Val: 700; ft³
